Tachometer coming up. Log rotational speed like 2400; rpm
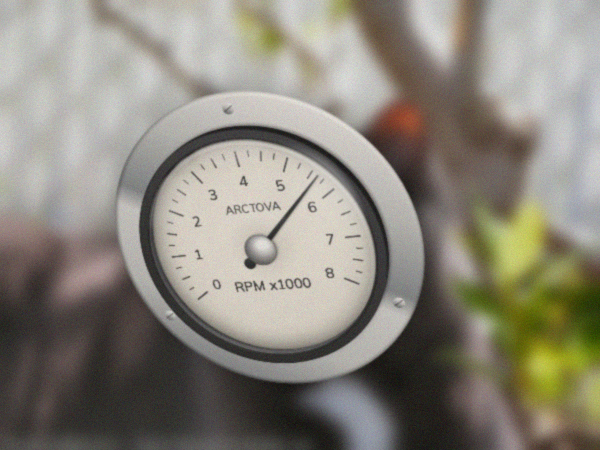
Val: 5625; rpm
